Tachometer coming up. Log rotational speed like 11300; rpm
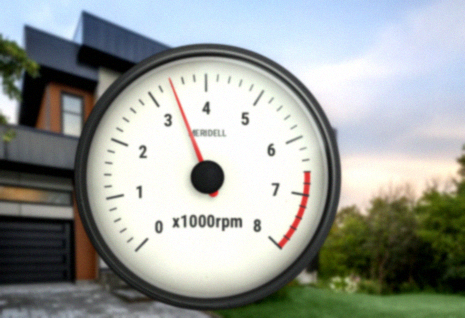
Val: 3400; rpm
